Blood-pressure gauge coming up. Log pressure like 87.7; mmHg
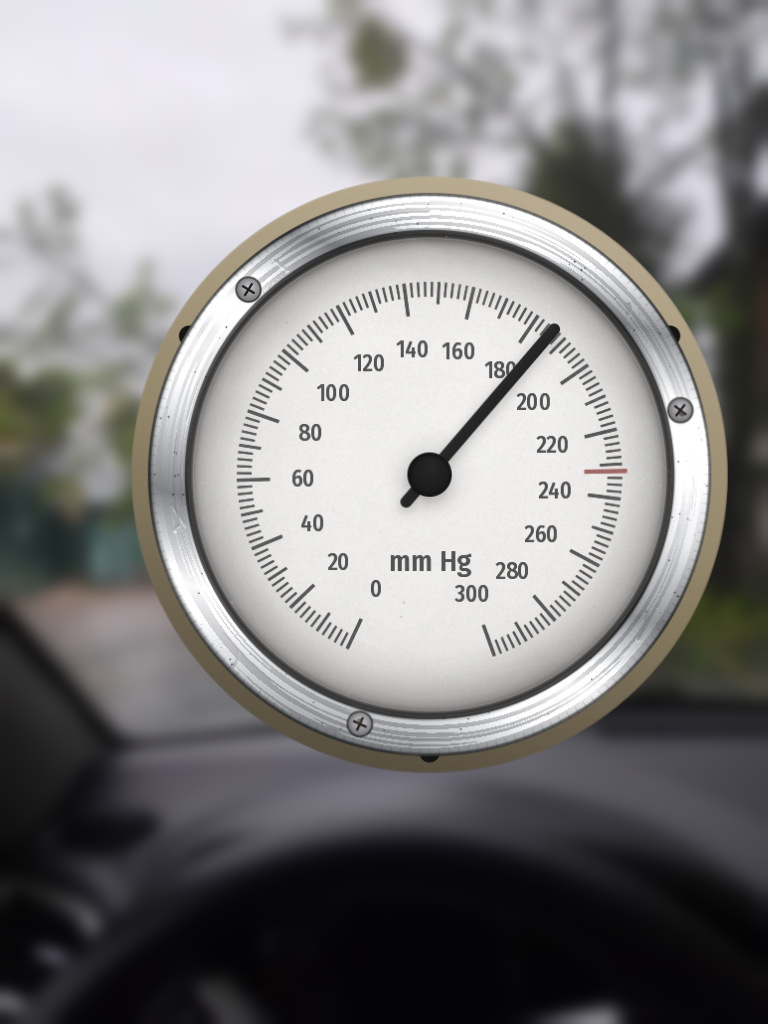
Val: 186; mmHg
